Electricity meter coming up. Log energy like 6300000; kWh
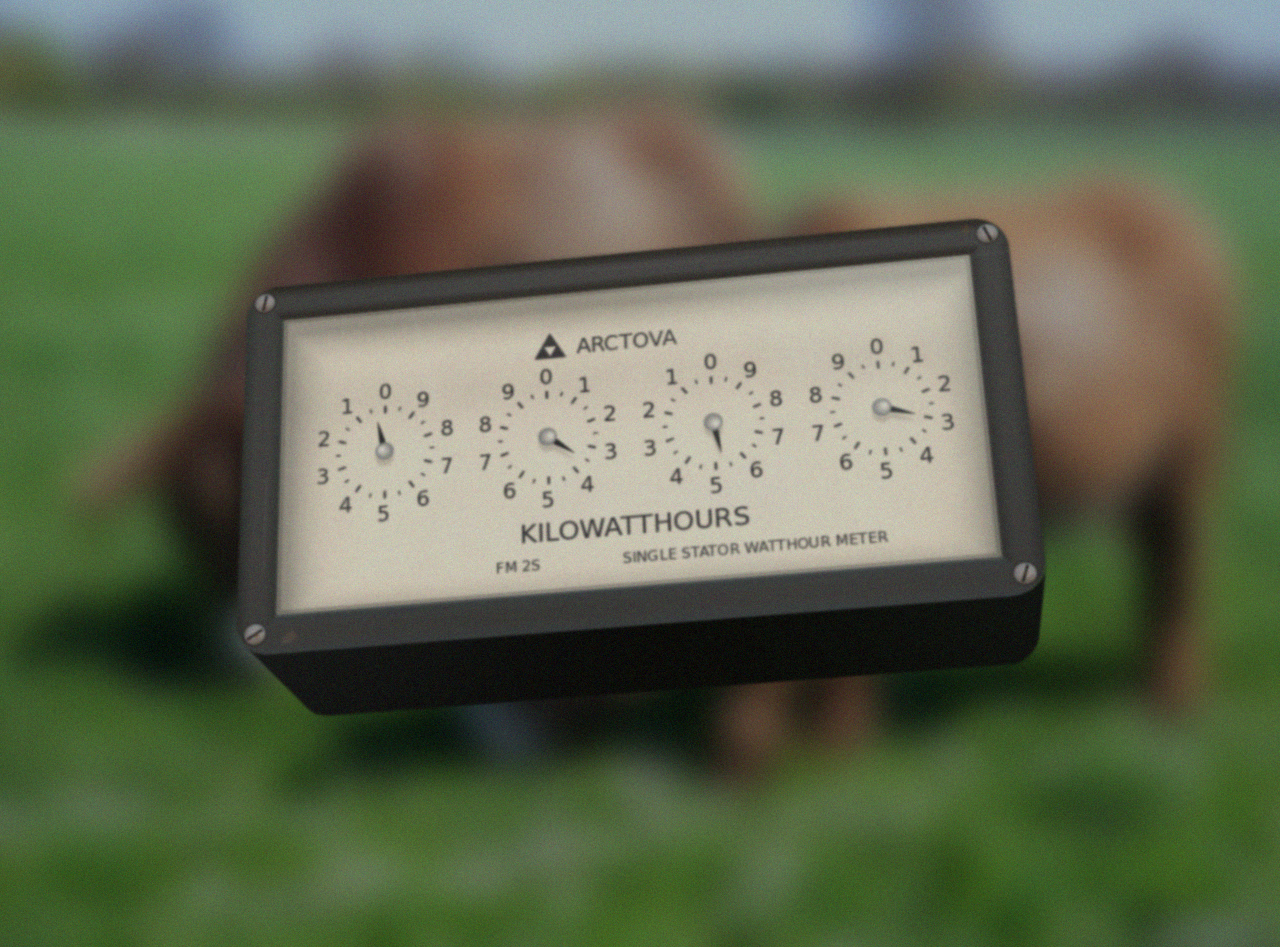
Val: 353; kWh
